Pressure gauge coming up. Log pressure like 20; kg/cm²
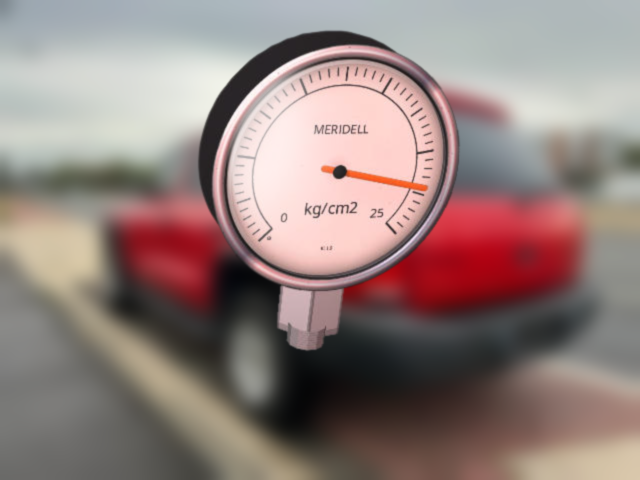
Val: 22; kg/cm²
